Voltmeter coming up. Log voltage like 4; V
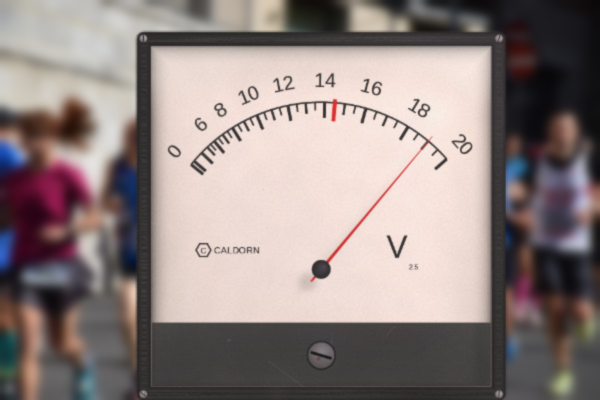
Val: 19; V
